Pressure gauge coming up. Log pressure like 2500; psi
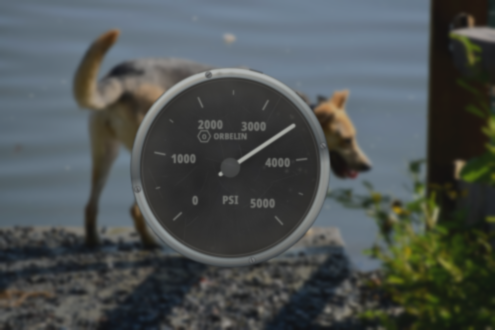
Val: 3500; psi
